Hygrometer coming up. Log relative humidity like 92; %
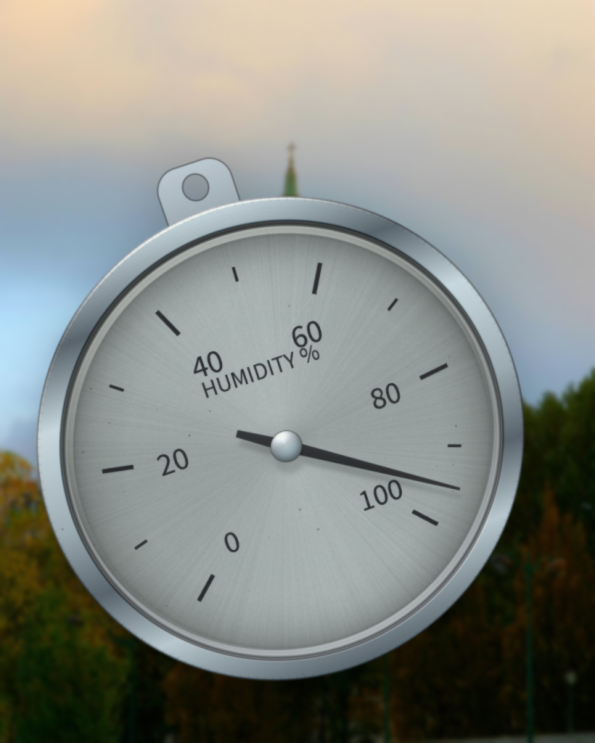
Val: 95; %
